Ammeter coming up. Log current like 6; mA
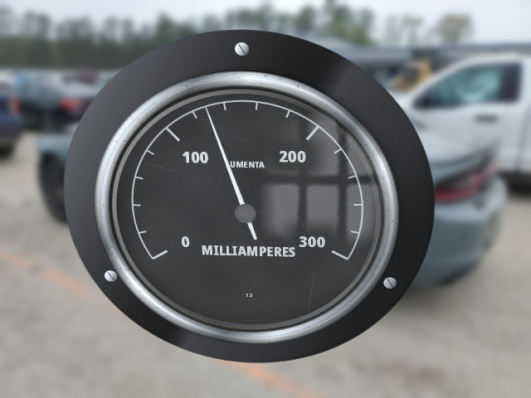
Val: 130; mA
